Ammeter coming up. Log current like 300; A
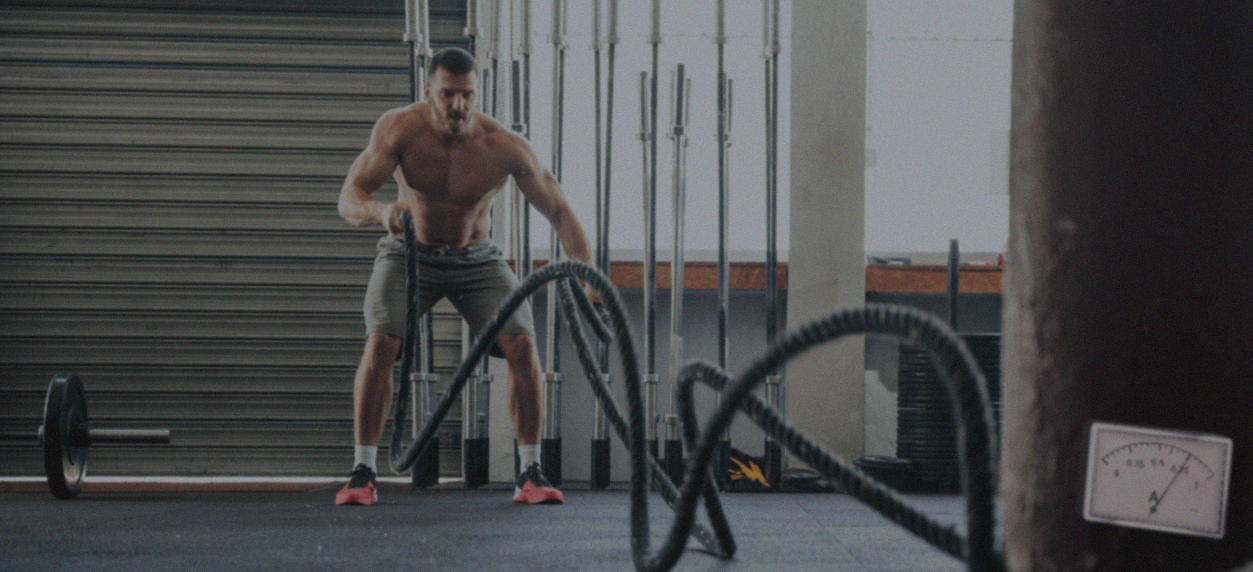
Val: 0.75; A
